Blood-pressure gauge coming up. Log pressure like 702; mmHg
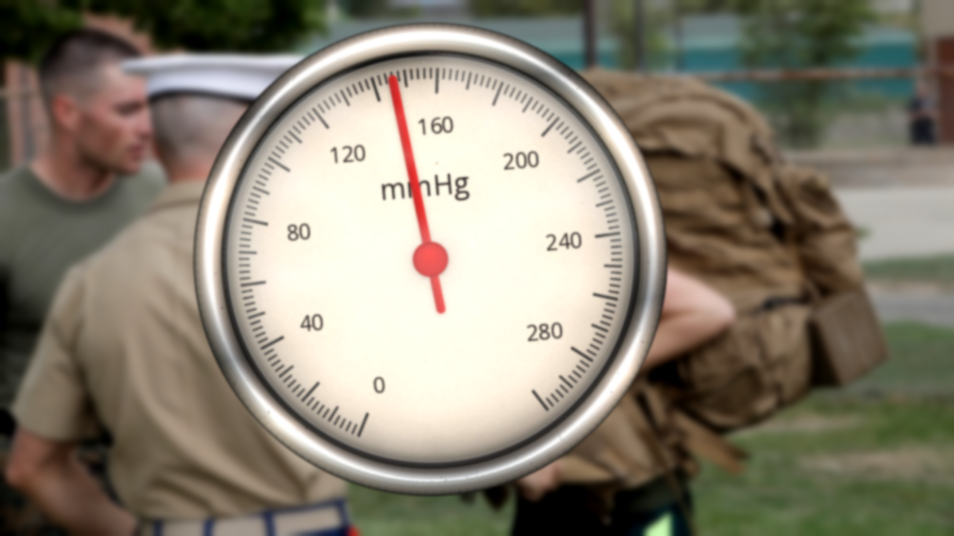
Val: 146; mmHg
